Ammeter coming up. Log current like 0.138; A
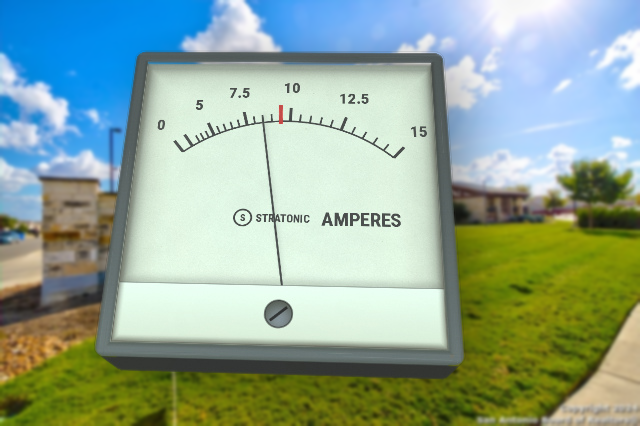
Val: 8.5; A
